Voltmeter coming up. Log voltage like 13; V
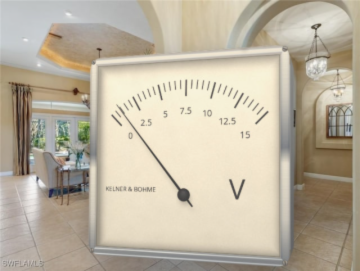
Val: 1; V
